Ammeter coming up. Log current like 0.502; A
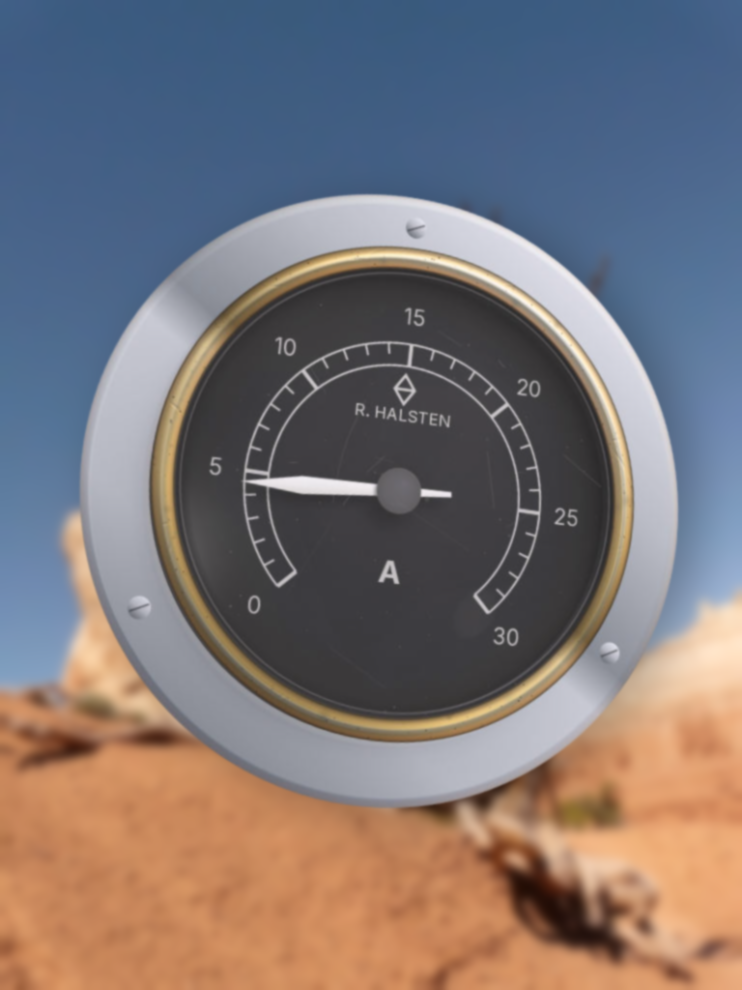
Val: 4.5; A
